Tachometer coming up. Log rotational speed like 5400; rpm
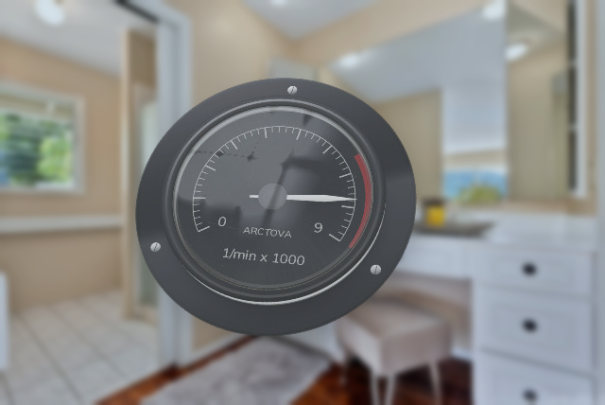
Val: 7800; rpm
